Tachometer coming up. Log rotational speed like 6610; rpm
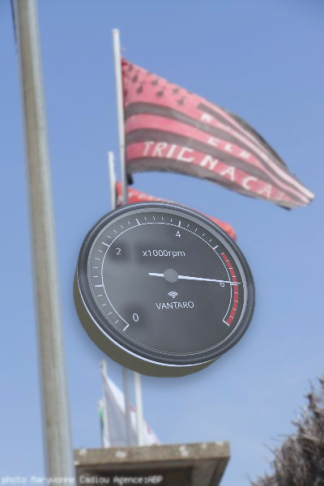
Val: 6000; rpm
